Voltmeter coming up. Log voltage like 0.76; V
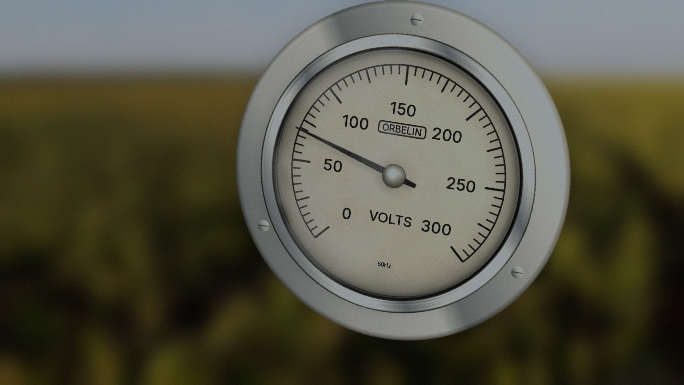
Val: 70; V
